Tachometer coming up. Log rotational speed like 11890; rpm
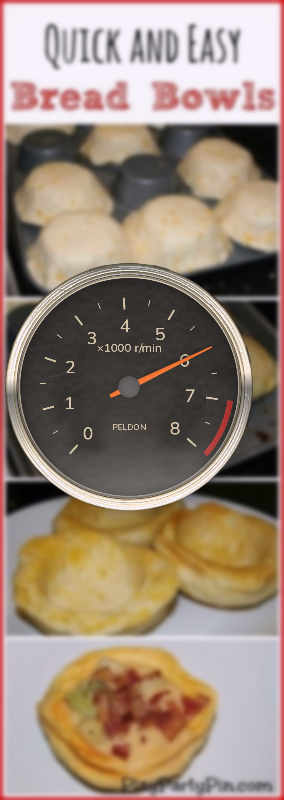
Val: 6000; rpm
